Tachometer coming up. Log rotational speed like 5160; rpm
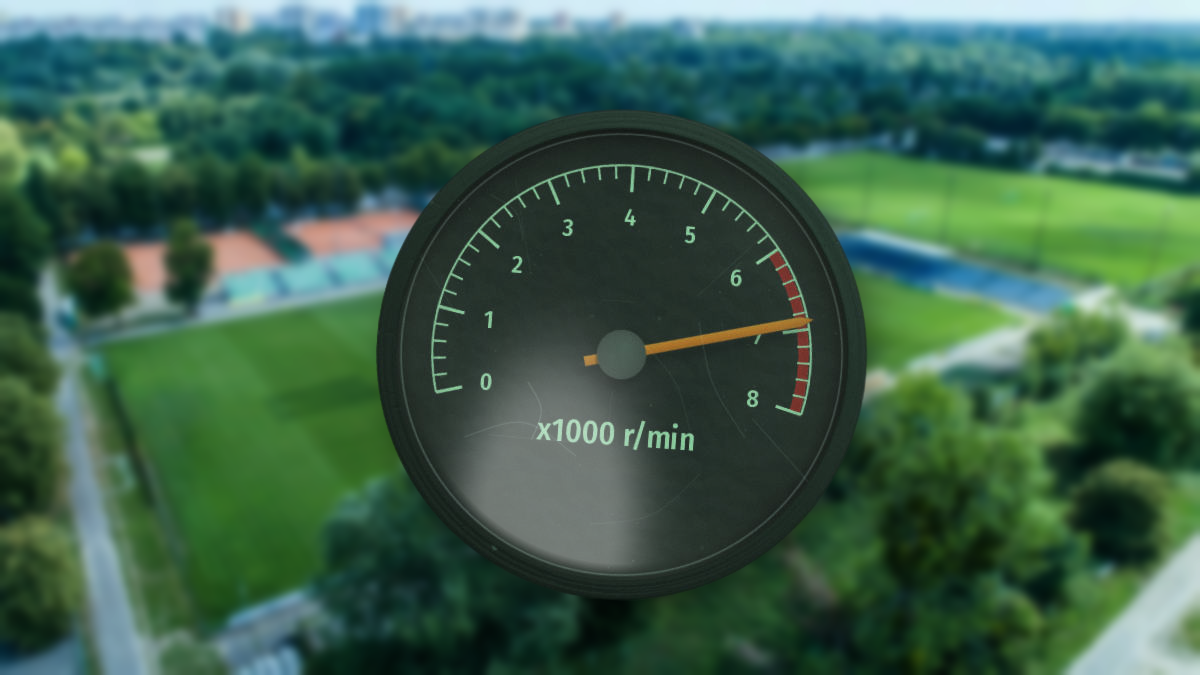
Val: 6900; rpm
